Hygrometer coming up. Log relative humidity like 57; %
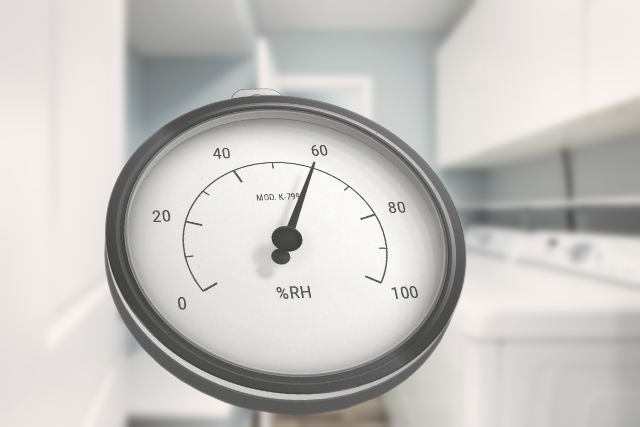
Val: 60; %
